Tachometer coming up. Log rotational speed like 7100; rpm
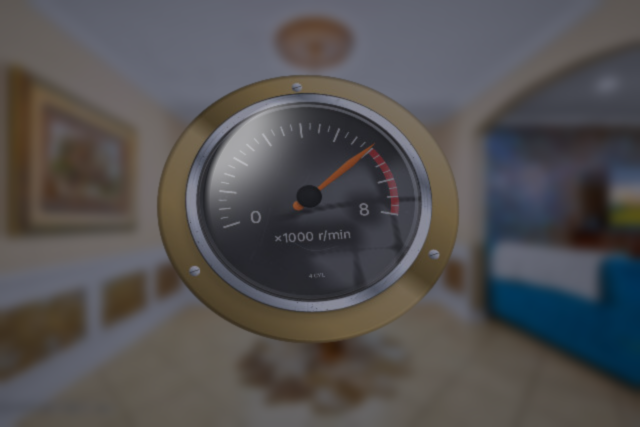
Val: 6000; rpm
